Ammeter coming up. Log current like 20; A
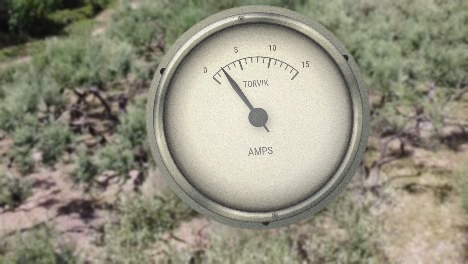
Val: 2; A
